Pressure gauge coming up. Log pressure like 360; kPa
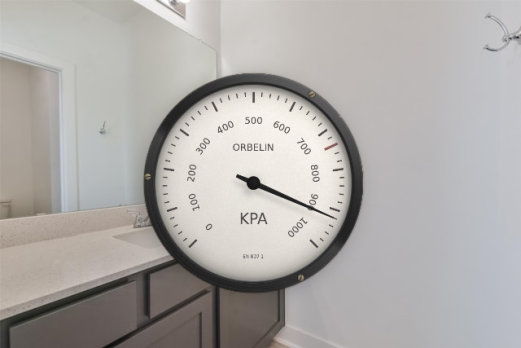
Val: 920; kPa
